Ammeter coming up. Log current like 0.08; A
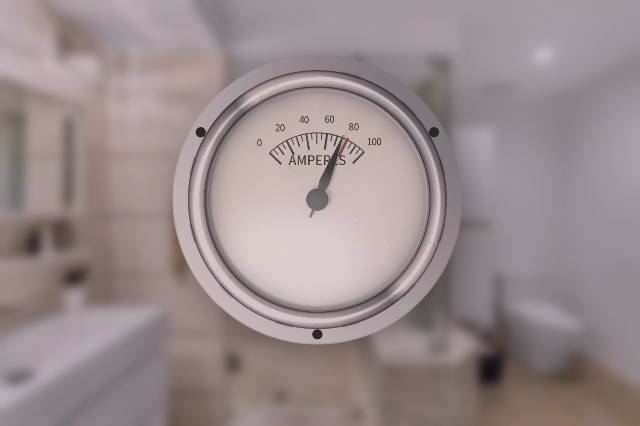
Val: 75; A
